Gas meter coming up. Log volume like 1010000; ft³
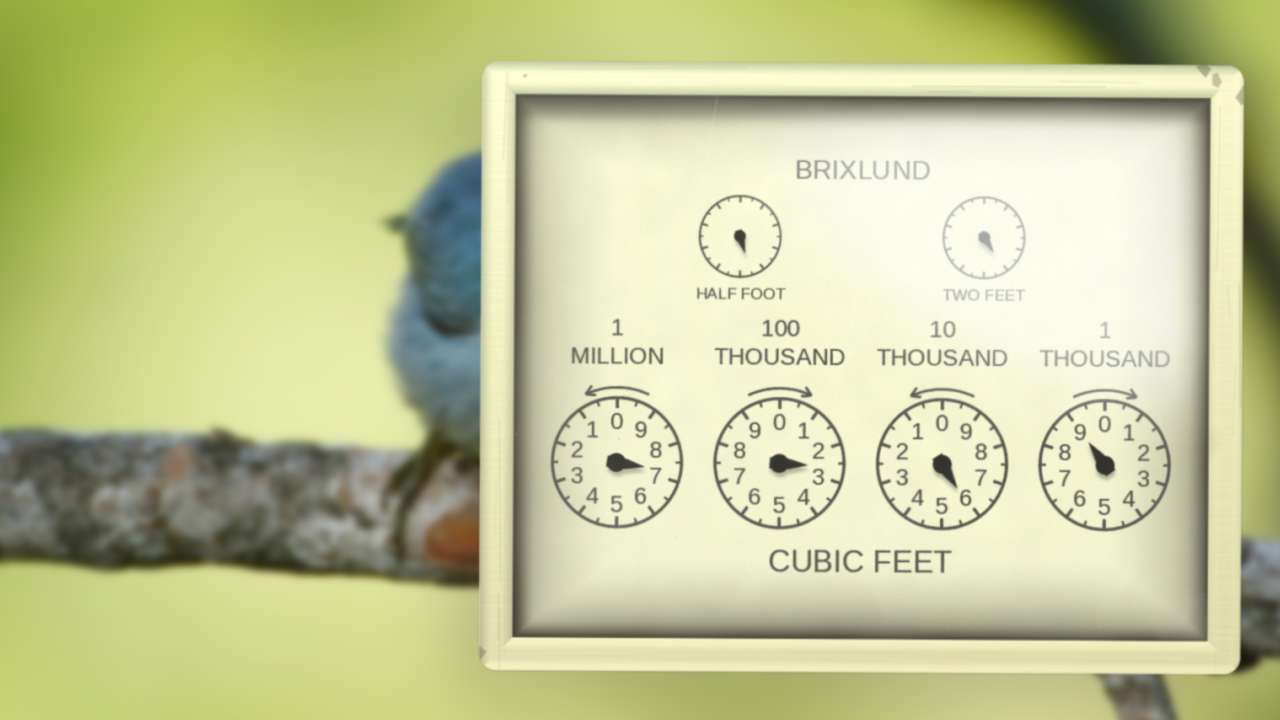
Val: 725900; ft³
